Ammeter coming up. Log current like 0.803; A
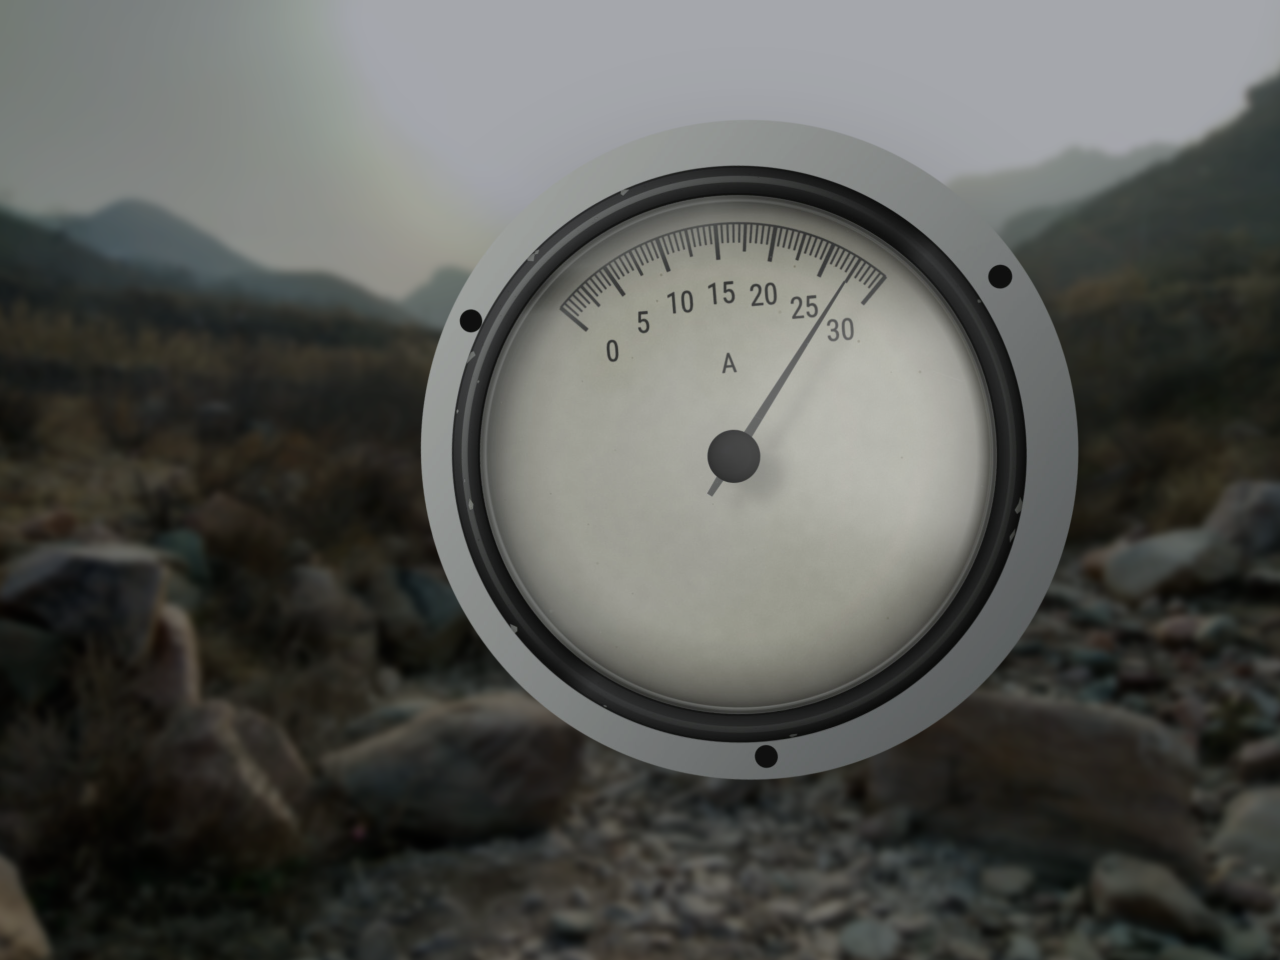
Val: 27.5; A
